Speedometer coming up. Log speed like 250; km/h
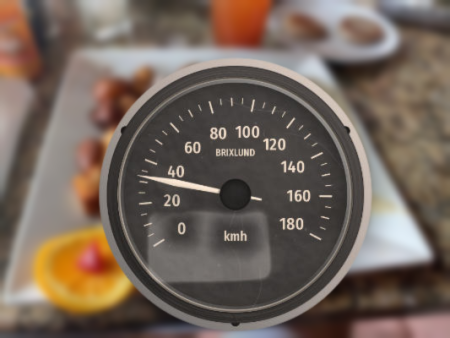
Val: 32.5; km/h
